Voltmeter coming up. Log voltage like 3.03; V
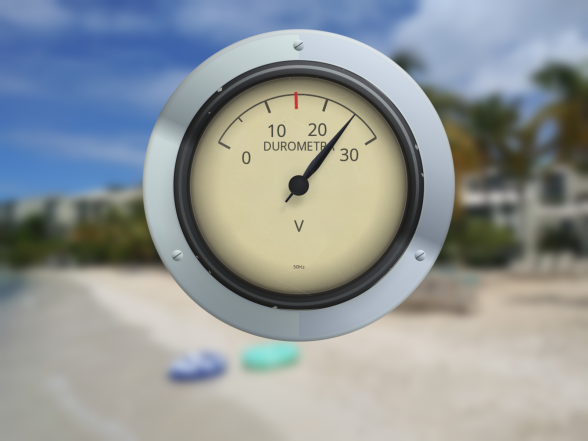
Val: 25; V
